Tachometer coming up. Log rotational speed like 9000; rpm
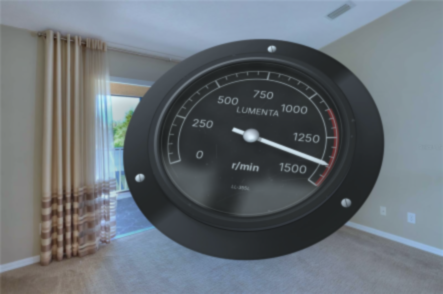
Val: 1400; rpm
